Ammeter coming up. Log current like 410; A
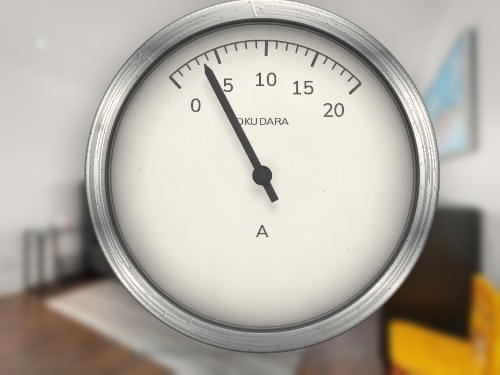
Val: 3.5; A
